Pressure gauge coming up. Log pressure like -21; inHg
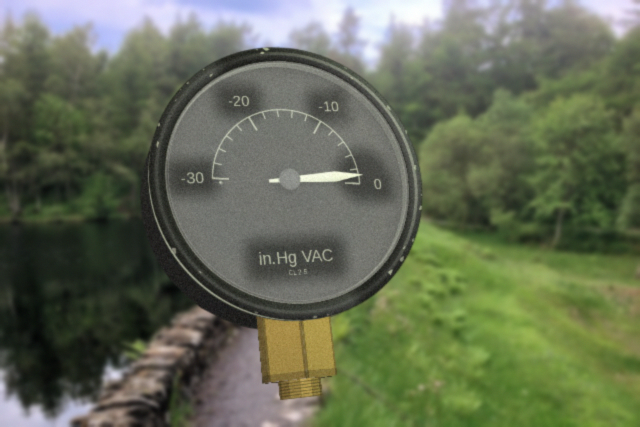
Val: -1; inHg
